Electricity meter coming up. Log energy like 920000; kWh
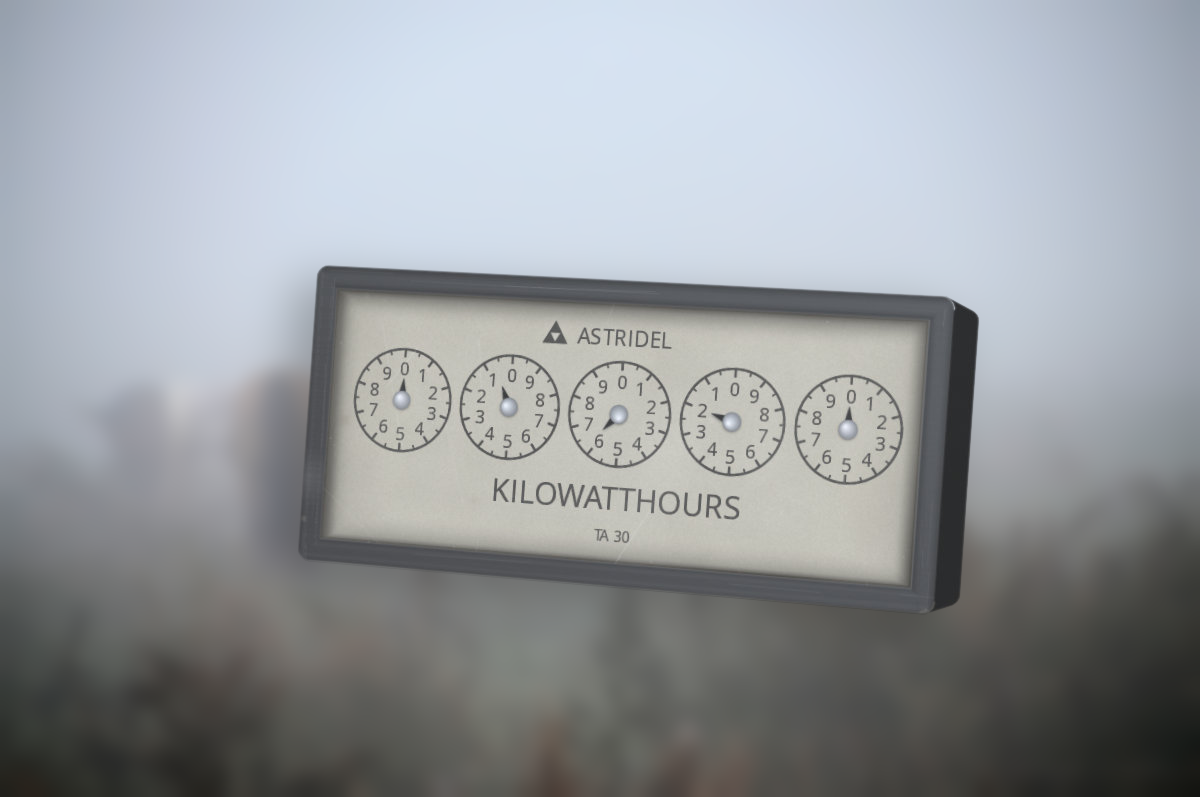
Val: 620; kWh
